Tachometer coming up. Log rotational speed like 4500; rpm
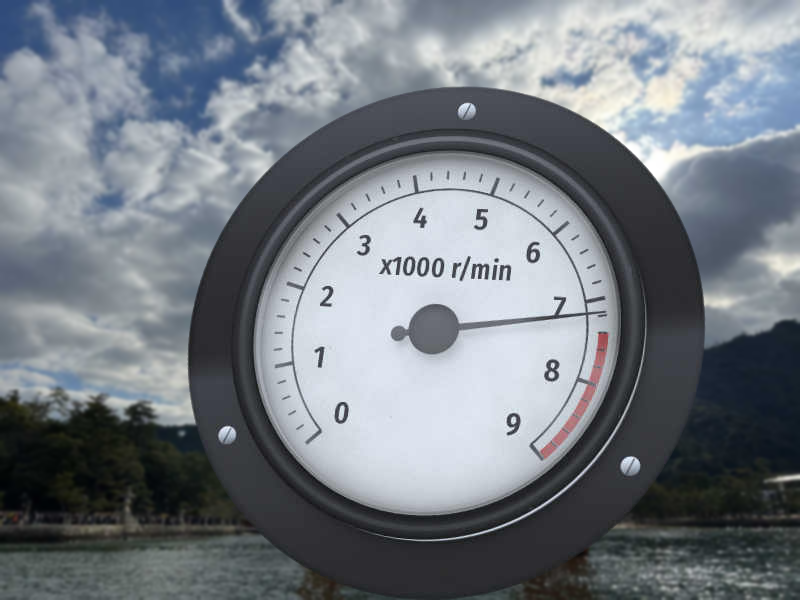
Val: 7200; rpm
